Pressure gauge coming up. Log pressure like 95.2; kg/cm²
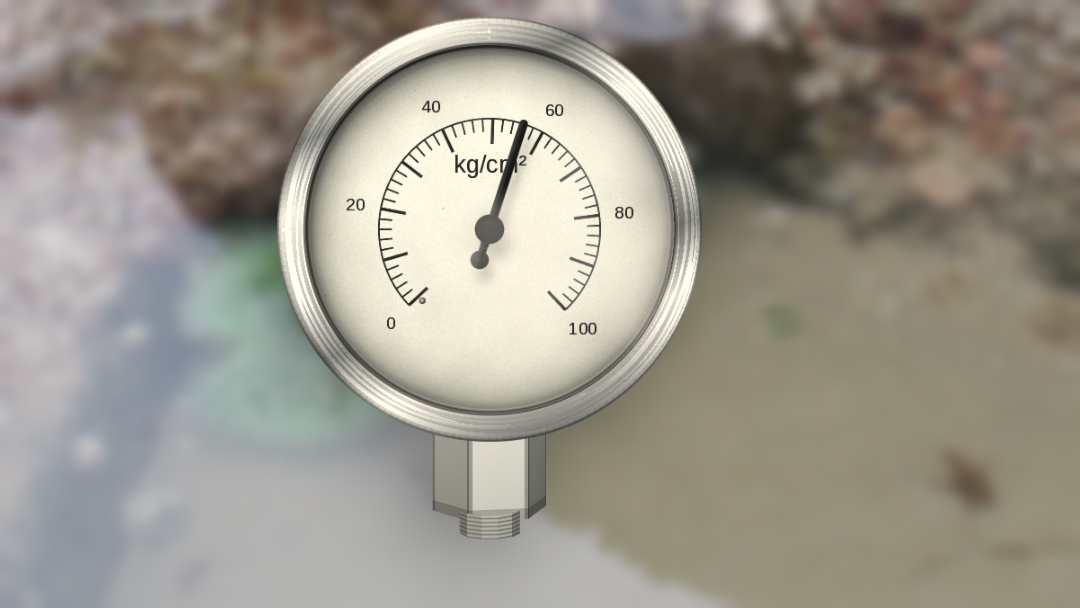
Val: 56; kg/cm²
